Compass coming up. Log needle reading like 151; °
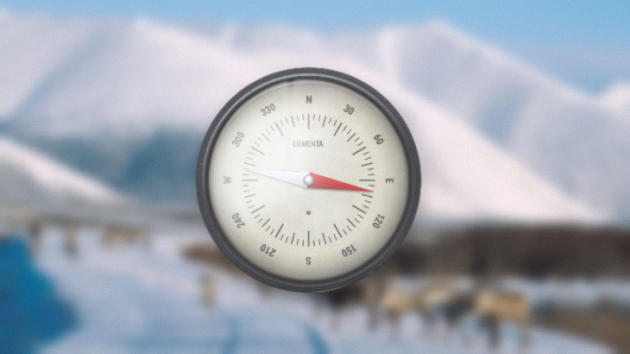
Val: 100; °
